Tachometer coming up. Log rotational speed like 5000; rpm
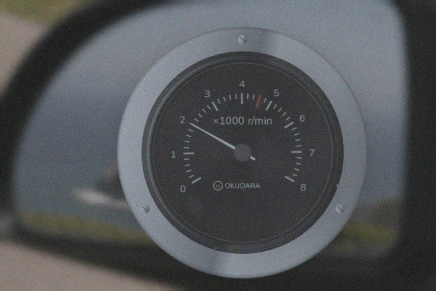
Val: 2000; rpm
